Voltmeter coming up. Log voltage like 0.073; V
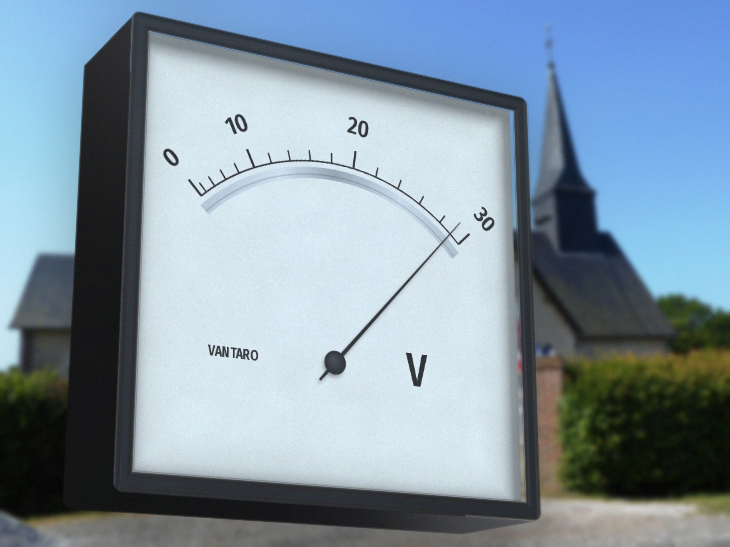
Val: 29; V
